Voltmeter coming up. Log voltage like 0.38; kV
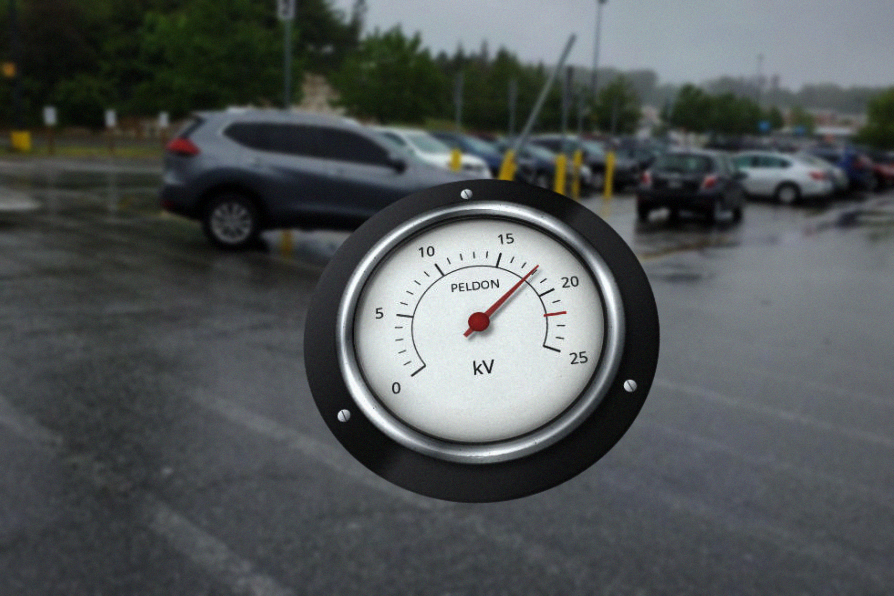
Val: 18; kV
